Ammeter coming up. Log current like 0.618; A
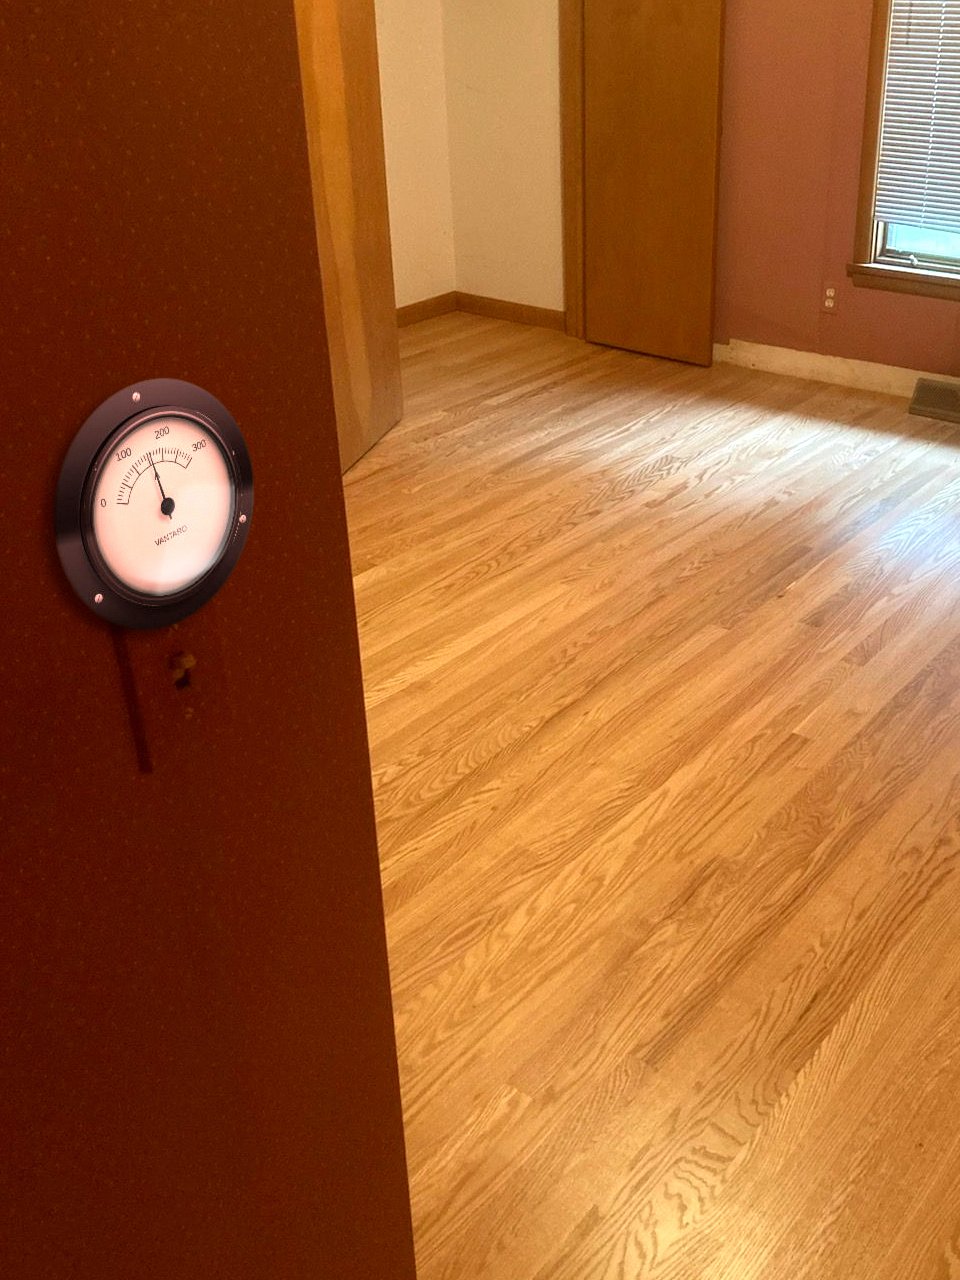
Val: 150; A
